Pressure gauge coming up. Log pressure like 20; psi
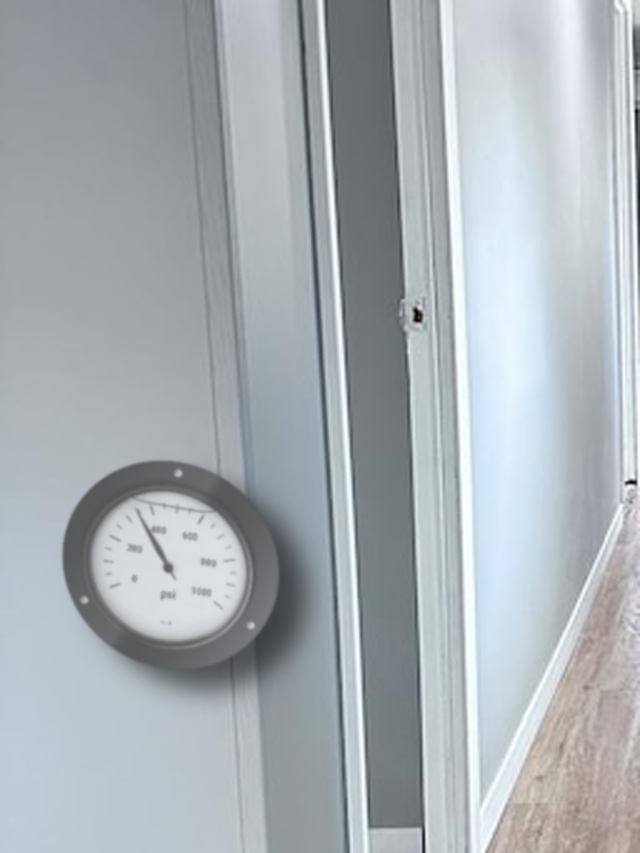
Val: 350; psi
